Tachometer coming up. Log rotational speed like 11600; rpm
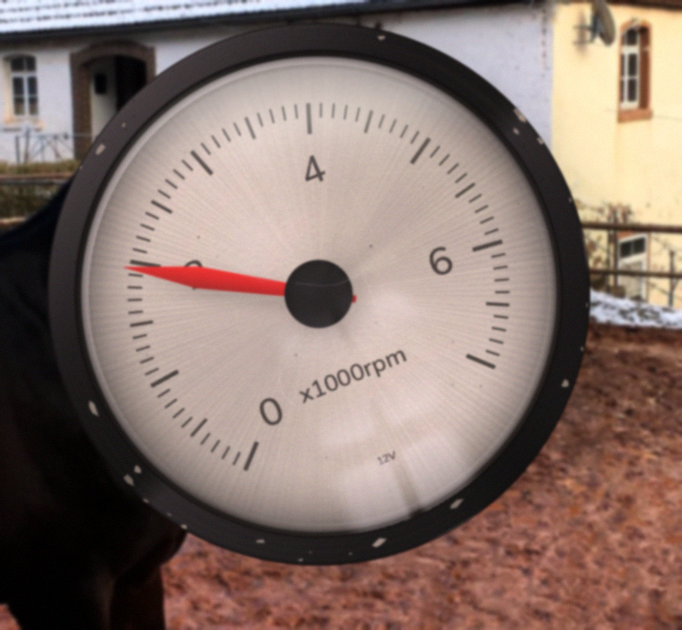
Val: 1950; rpm
